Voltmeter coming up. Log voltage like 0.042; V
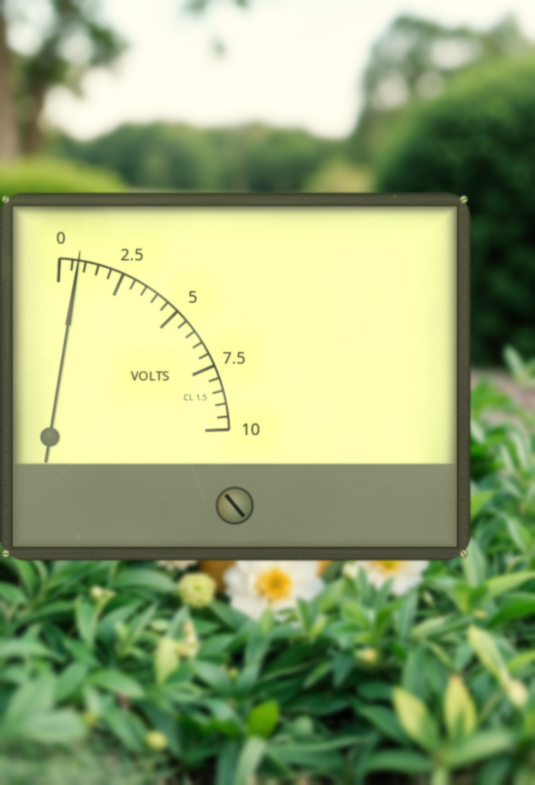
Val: 0.75; V
